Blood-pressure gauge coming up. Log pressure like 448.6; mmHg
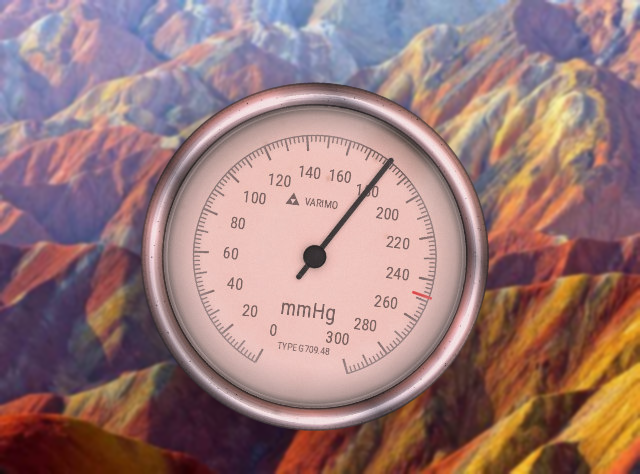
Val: 180; mmHg
